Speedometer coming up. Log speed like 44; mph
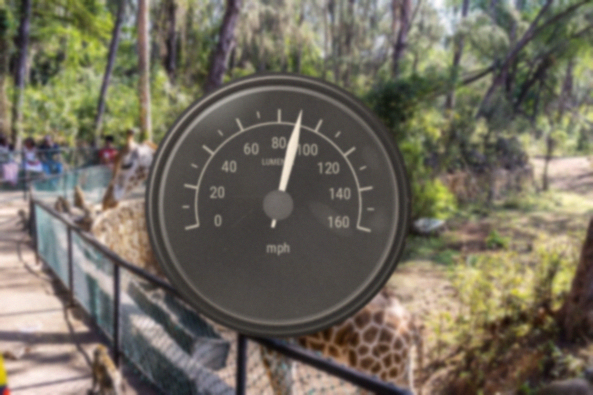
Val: 90; mph
